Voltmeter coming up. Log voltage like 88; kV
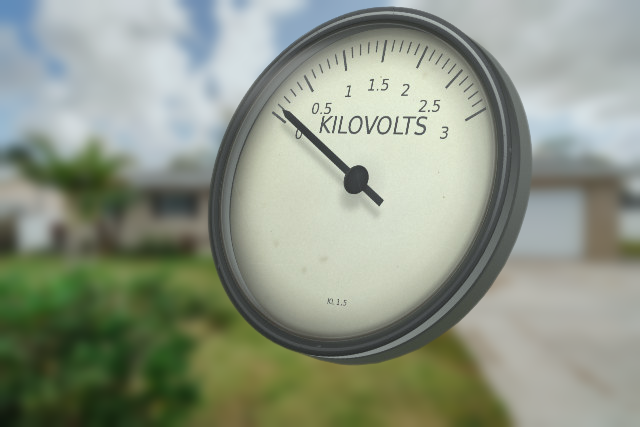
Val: 0.1; kV
